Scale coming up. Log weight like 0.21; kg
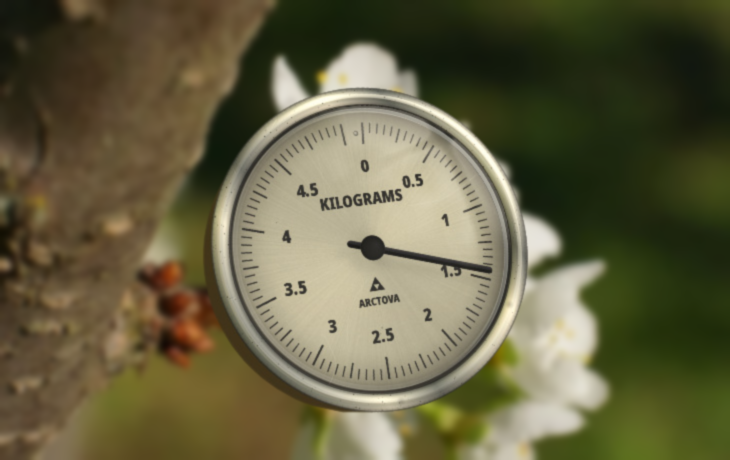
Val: 1.45; kg
